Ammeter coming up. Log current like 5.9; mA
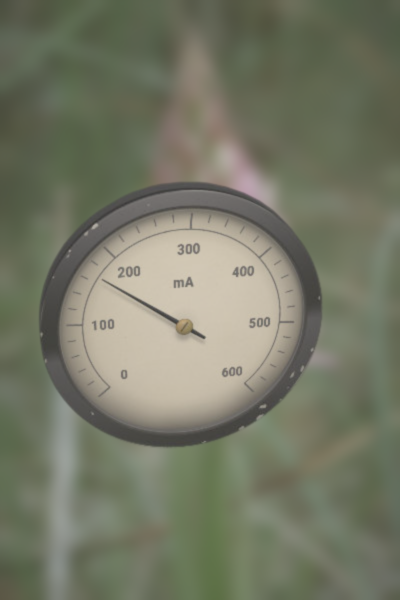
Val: 170; mA
